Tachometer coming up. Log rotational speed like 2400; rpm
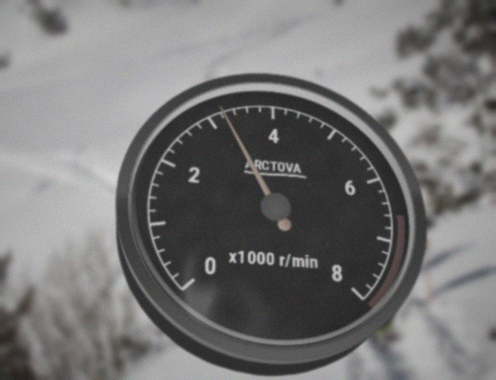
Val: 3200; rpm
